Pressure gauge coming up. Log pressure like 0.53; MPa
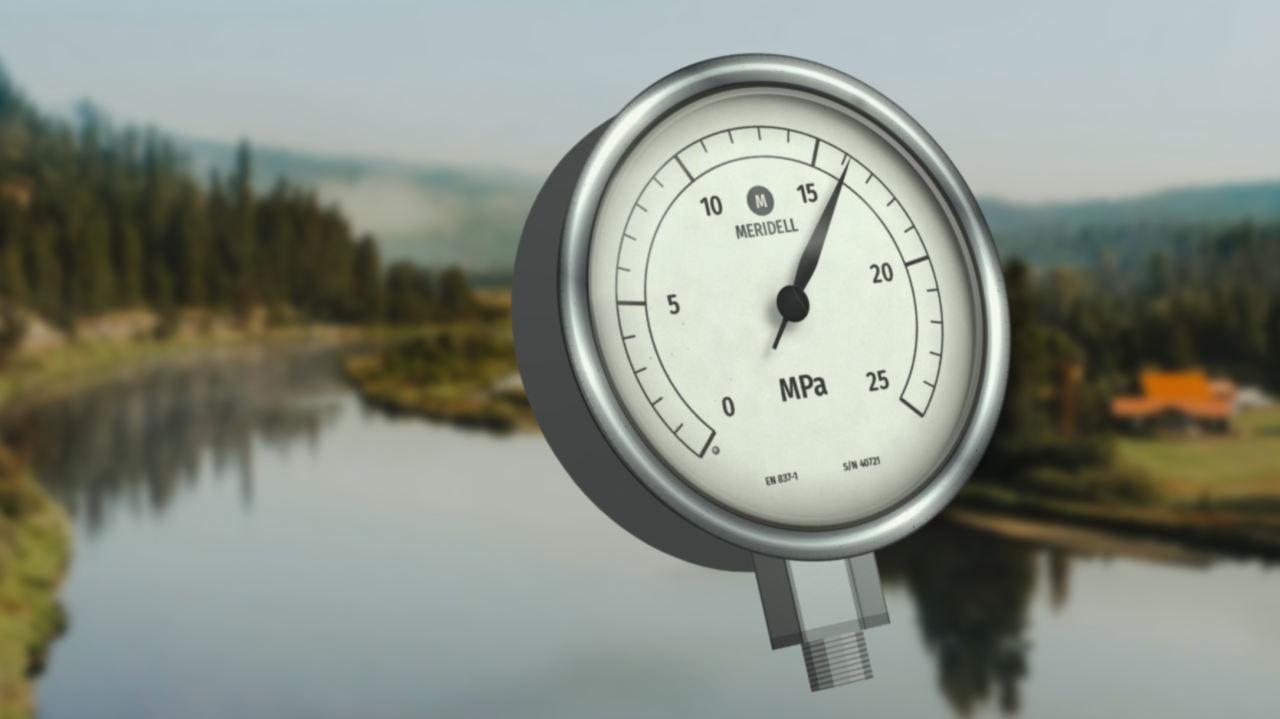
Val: 16; MPa
